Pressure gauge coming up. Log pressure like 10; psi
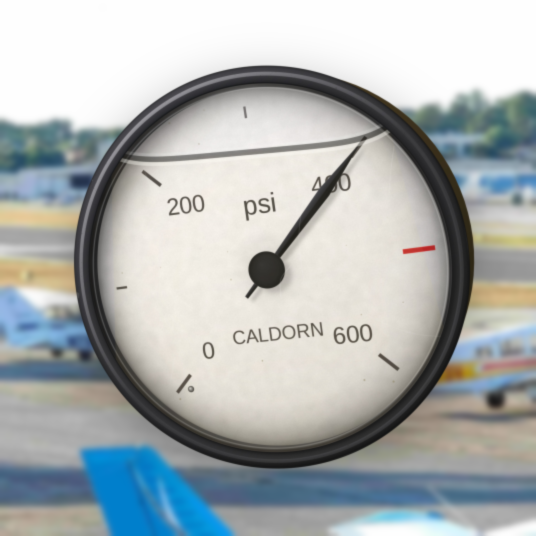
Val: 400; psi
